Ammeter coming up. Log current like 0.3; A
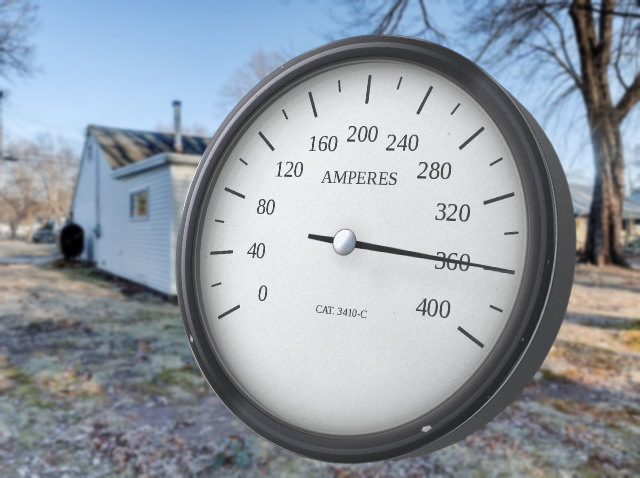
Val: 360; A
